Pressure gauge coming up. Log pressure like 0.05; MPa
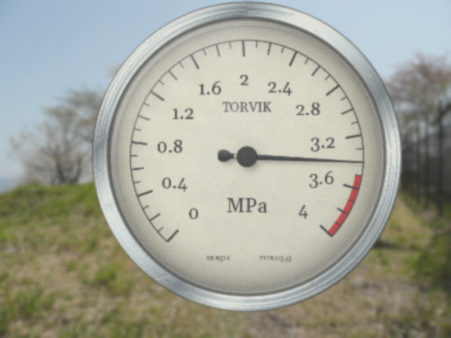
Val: 3.4; MPa
